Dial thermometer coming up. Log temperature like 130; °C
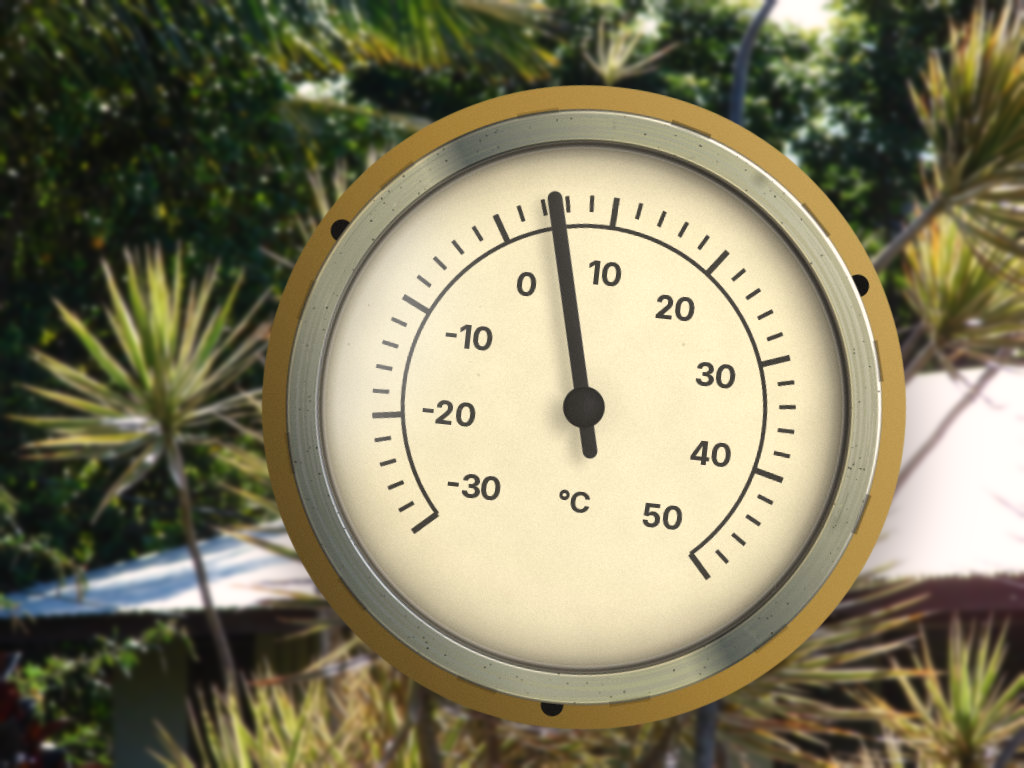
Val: 5; °C
